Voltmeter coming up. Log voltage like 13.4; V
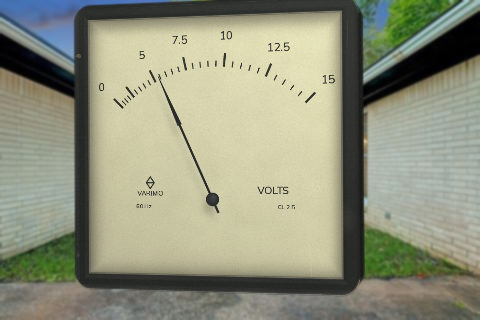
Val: 5.5; V
